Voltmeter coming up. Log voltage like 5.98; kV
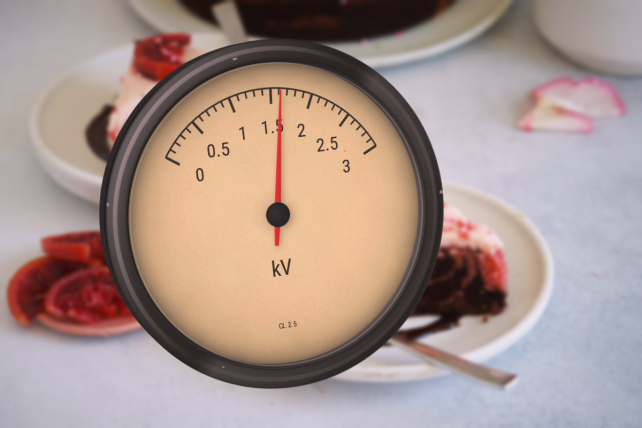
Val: 1.6; kV
